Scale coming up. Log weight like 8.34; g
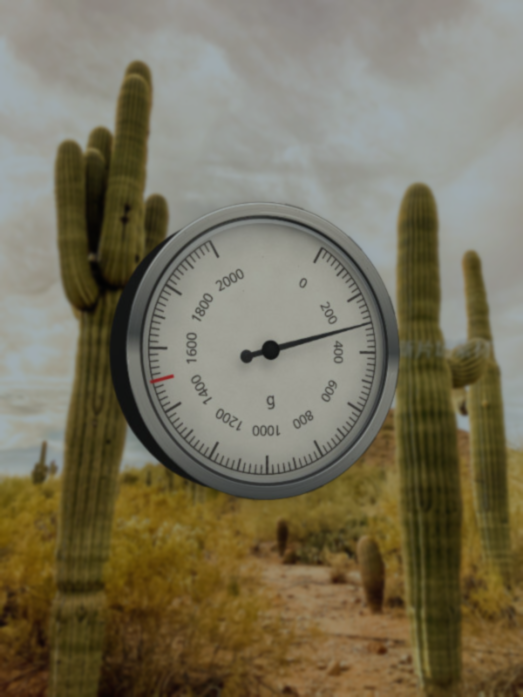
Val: 300; g
